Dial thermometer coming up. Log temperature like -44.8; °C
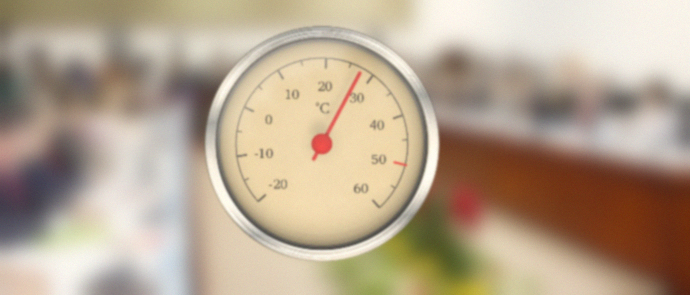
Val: 27.5; °C
